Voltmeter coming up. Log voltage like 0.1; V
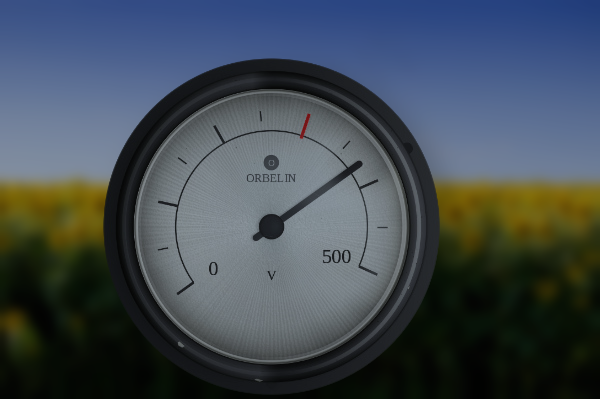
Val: 375; V
